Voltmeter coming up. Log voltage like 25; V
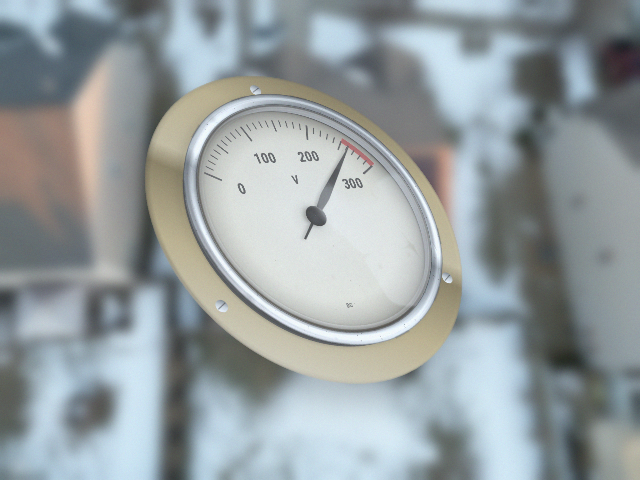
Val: 260; V
